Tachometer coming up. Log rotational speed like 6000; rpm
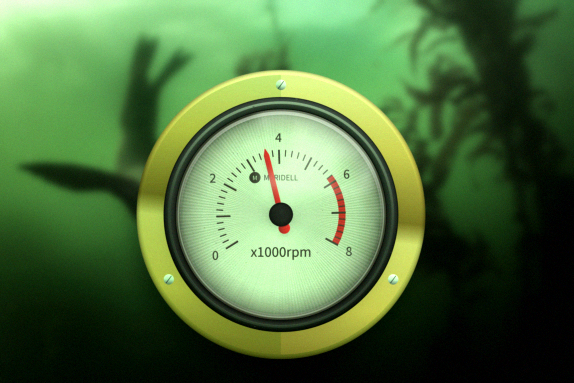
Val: 3600; rpm
